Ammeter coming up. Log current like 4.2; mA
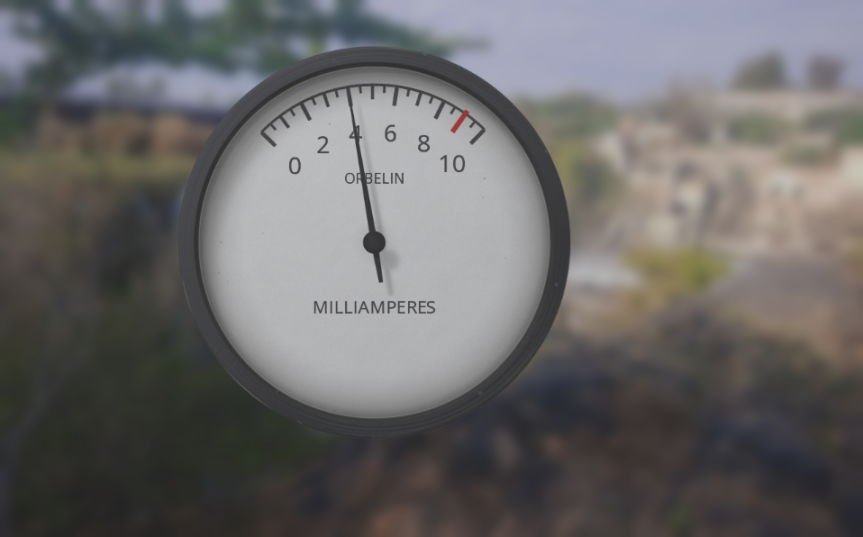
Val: 4; mA
